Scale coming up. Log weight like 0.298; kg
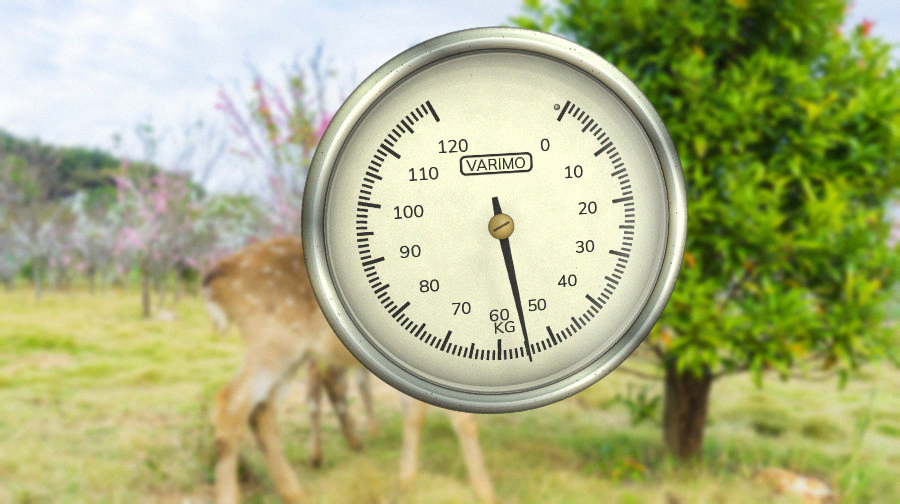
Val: 55; kg
